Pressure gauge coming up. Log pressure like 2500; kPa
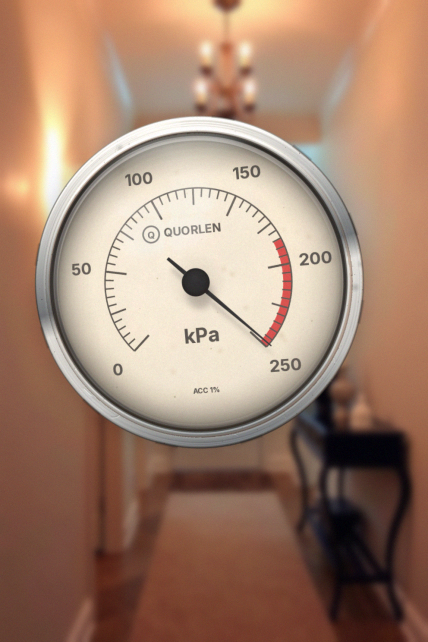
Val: 247.5; kPa
